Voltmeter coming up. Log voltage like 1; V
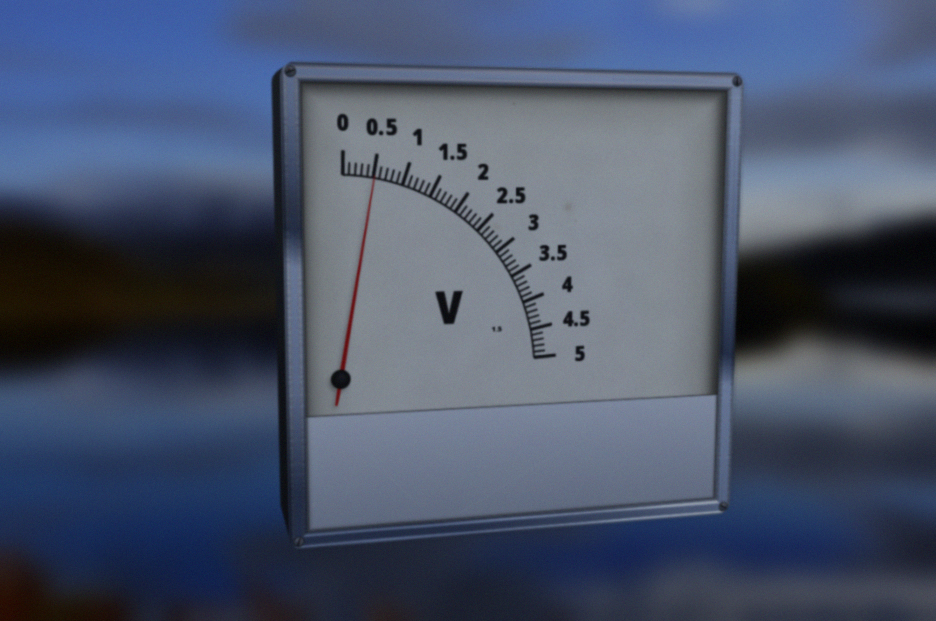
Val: 0.5; V
